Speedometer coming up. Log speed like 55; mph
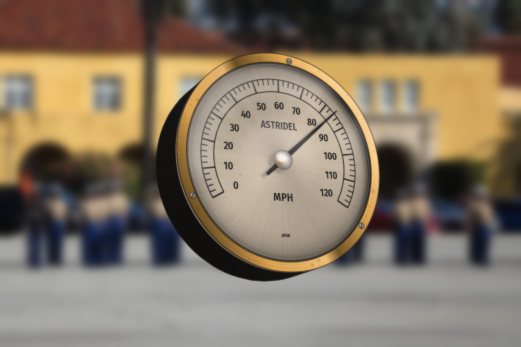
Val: 84; mph
